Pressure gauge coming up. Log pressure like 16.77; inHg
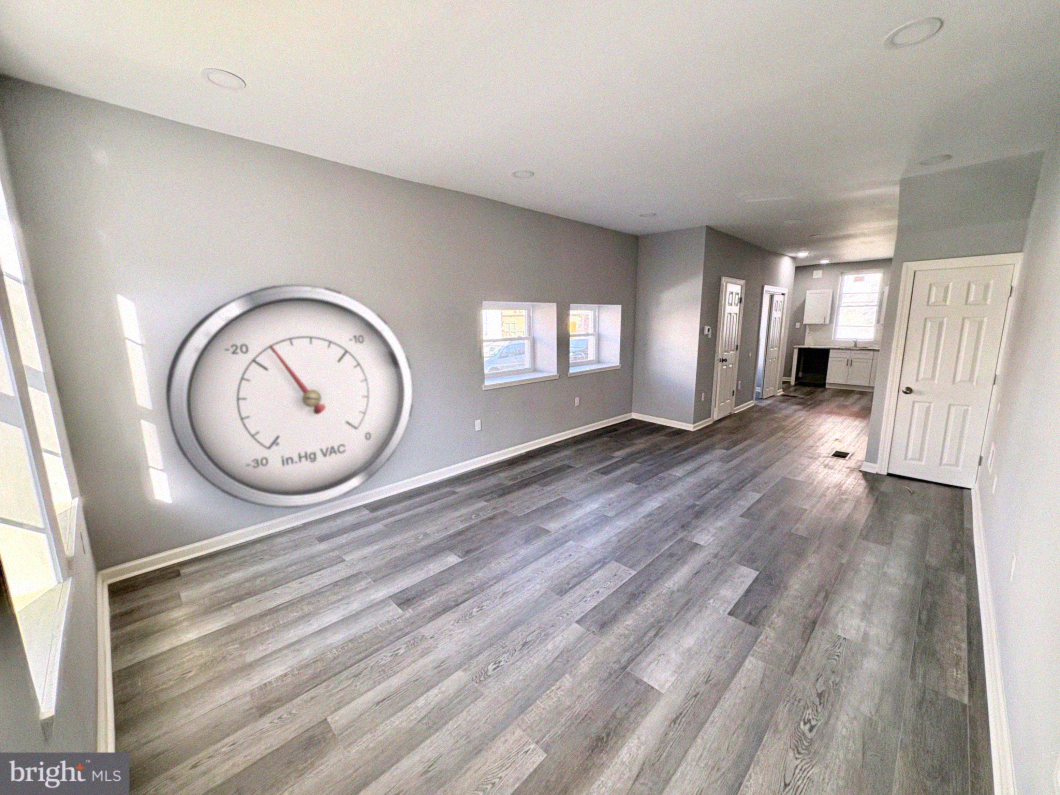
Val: -18; inHg
